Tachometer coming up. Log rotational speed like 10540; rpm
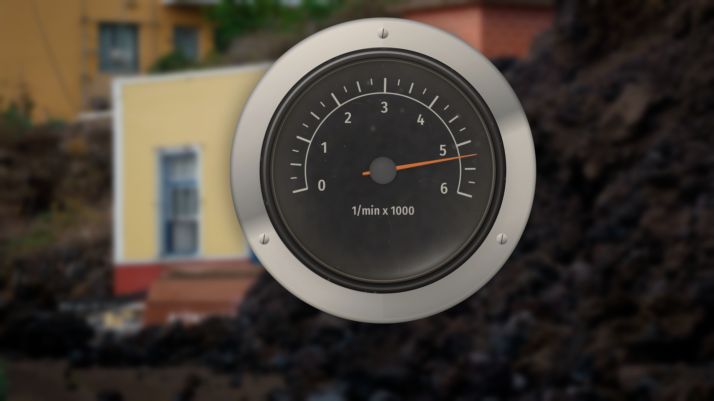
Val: 5250; rpm
